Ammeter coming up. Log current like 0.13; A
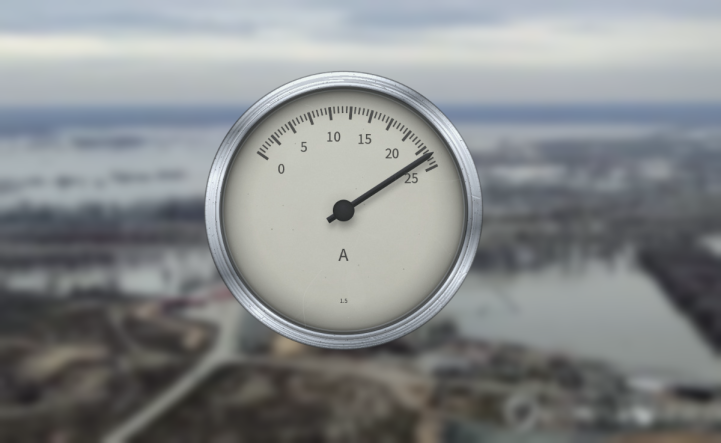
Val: 23.5; A
